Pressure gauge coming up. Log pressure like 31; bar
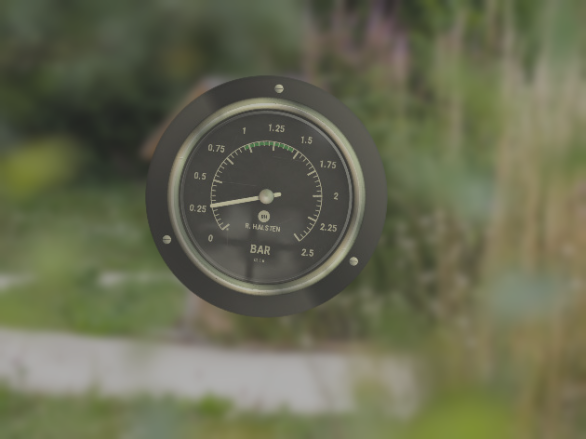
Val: 0.25; bar
